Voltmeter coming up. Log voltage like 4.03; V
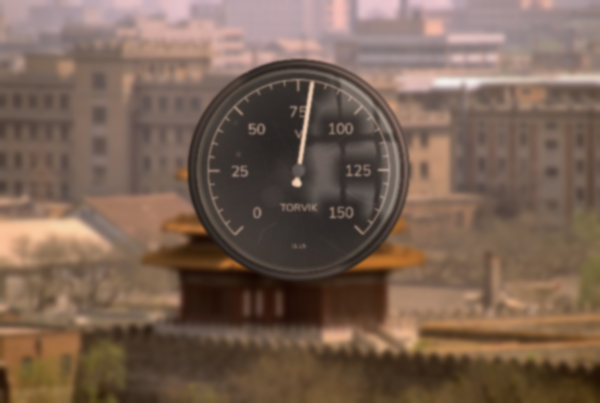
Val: 80; V
